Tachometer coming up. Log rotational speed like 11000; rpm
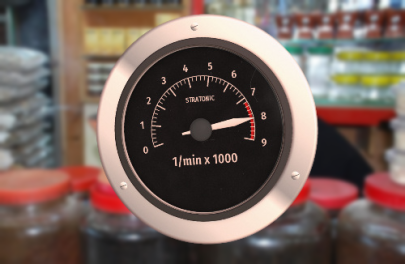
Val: 8000; rpm
